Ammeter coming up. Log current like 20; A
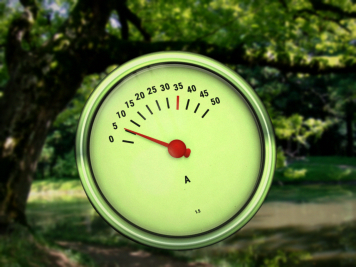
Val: 5; A
